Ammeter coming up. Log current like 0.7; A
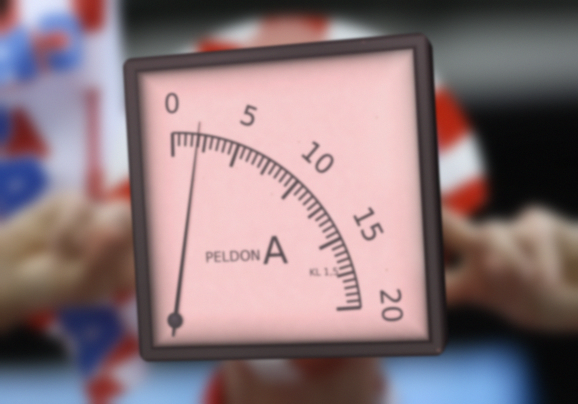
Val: 2; A
